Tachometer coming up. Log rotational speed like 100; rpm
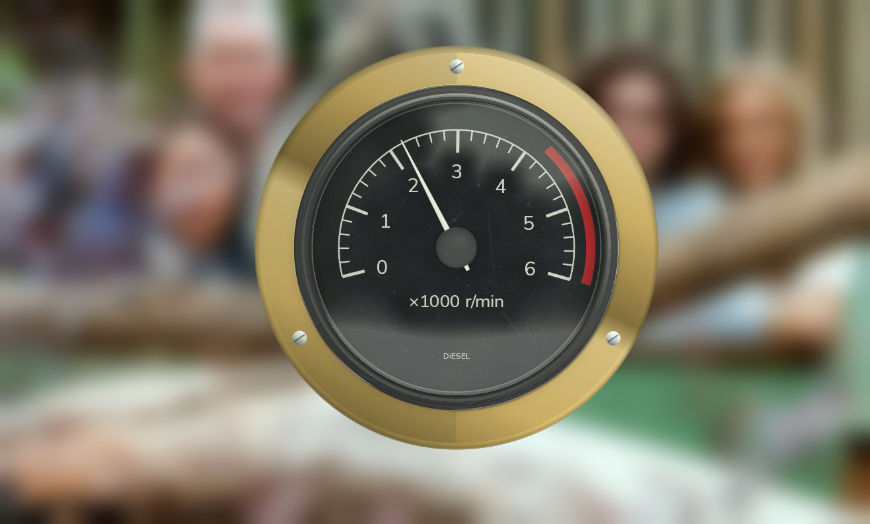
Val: 2200; rpm
